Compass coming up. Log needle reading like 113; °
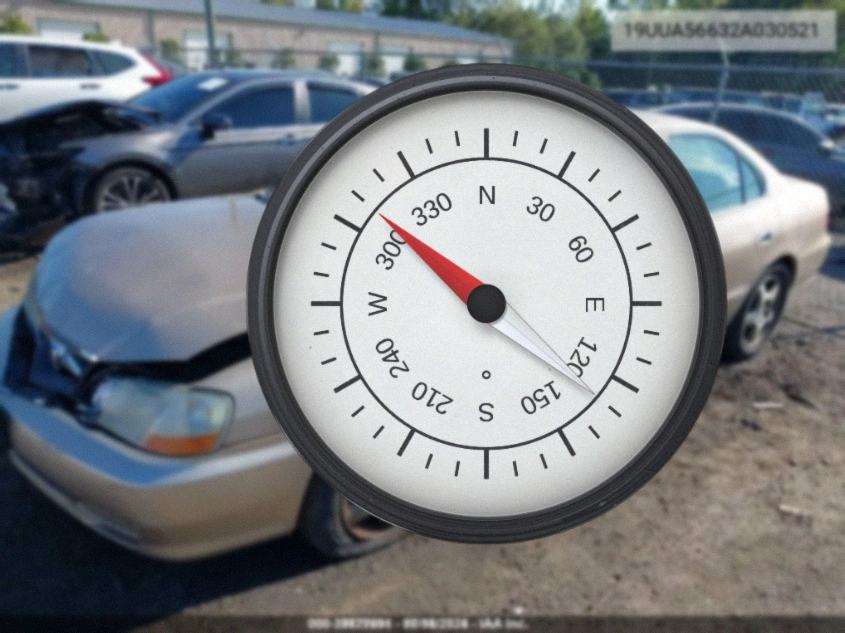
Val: 310; °
